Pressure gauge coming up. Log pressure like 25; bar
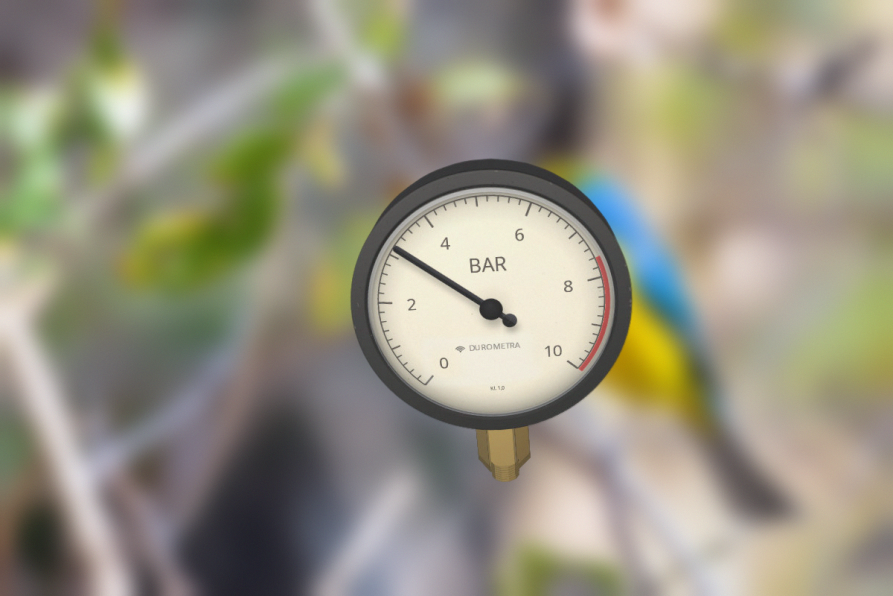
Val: 3.2; bar
